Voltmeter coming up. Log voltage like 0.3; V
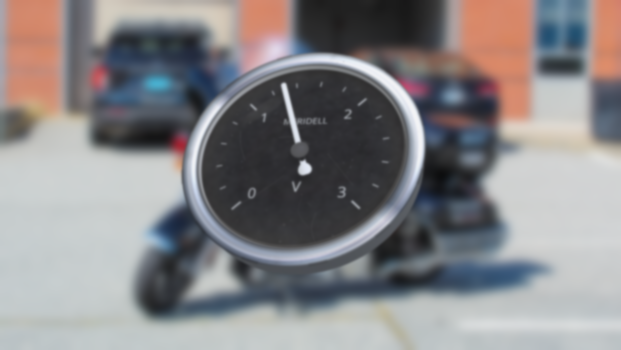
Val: 1.3; V
